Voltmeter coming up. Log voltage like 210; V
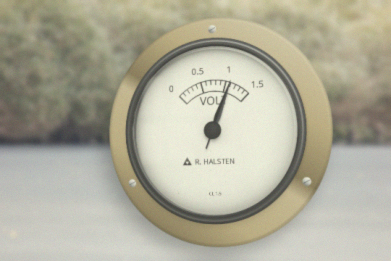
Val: 1.1; V
